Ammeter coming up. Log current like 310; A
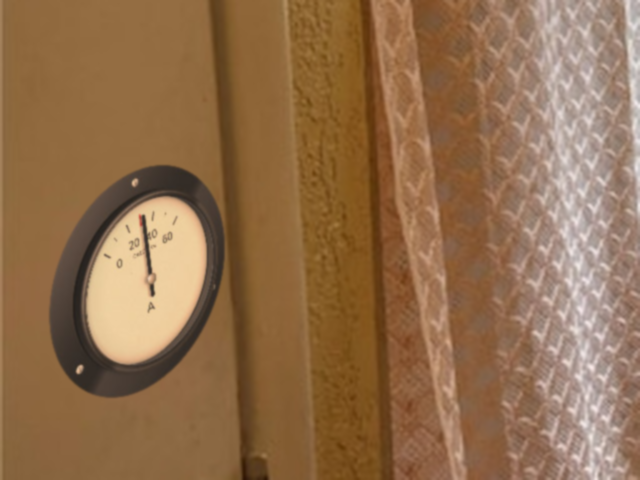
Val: 30; A
